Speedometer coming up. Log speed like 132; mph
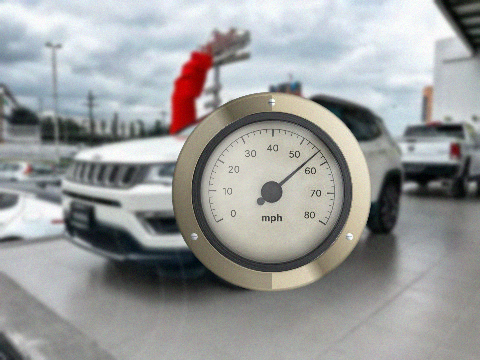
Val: 56; mph
